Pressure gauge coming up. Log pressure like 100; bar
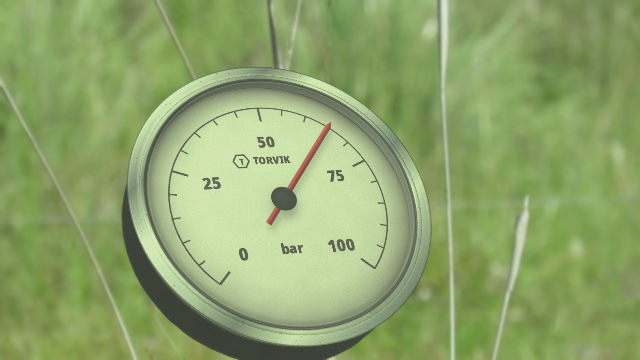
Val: 65; bar
